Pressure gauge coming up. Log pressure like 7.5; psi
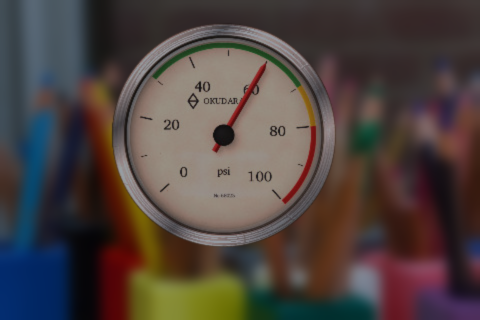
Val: 60; psi
